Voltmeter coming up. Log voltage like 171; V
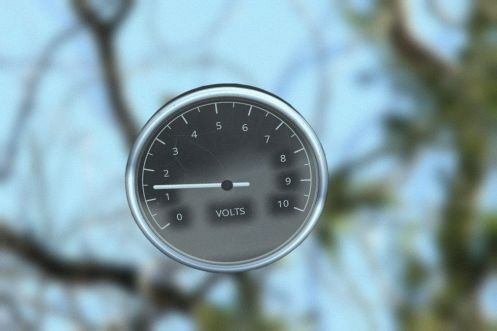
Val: 1.5; V
